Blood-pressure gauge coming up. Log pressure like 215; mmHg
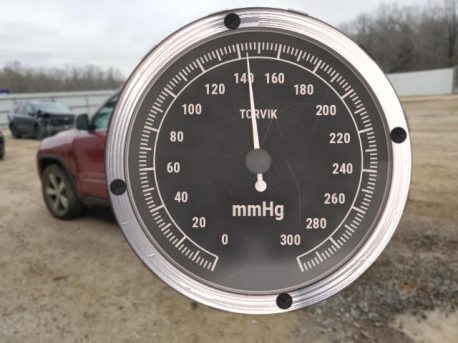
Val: 144; mmHg
